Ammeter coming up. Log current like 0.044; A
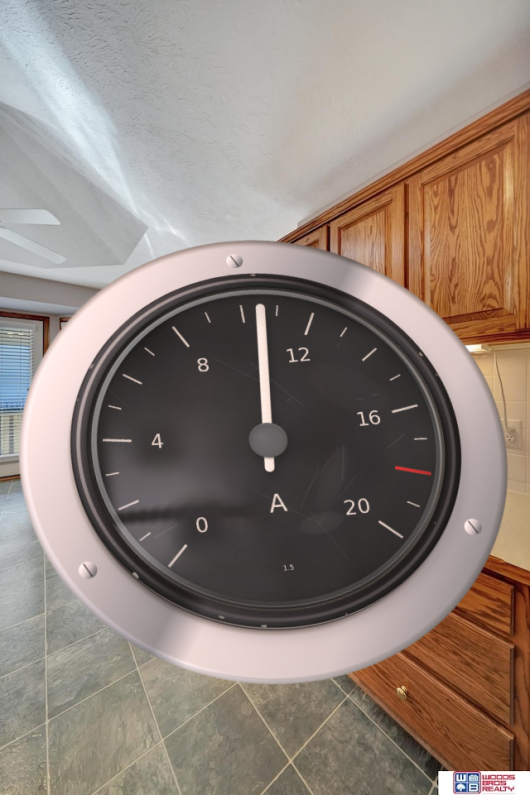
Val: 10.5; A
